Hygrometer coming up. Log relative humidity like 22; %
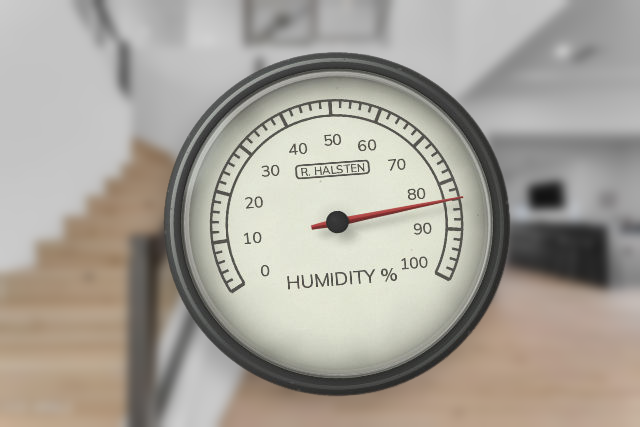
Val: 84; %
